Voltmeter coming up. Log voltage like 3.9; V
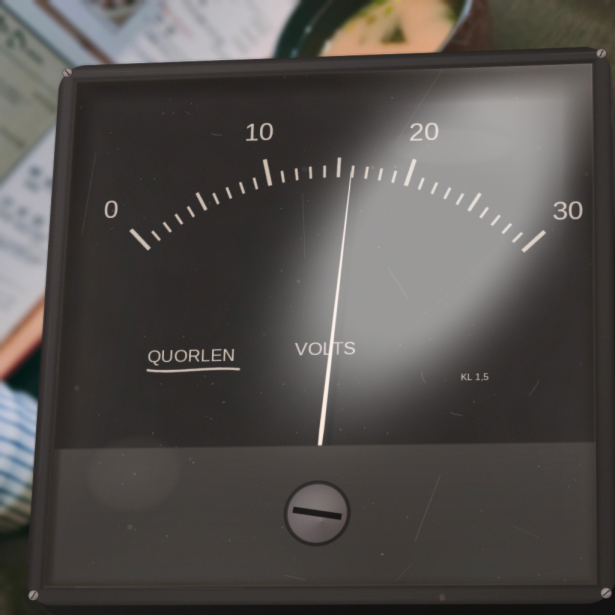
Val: 16; V
